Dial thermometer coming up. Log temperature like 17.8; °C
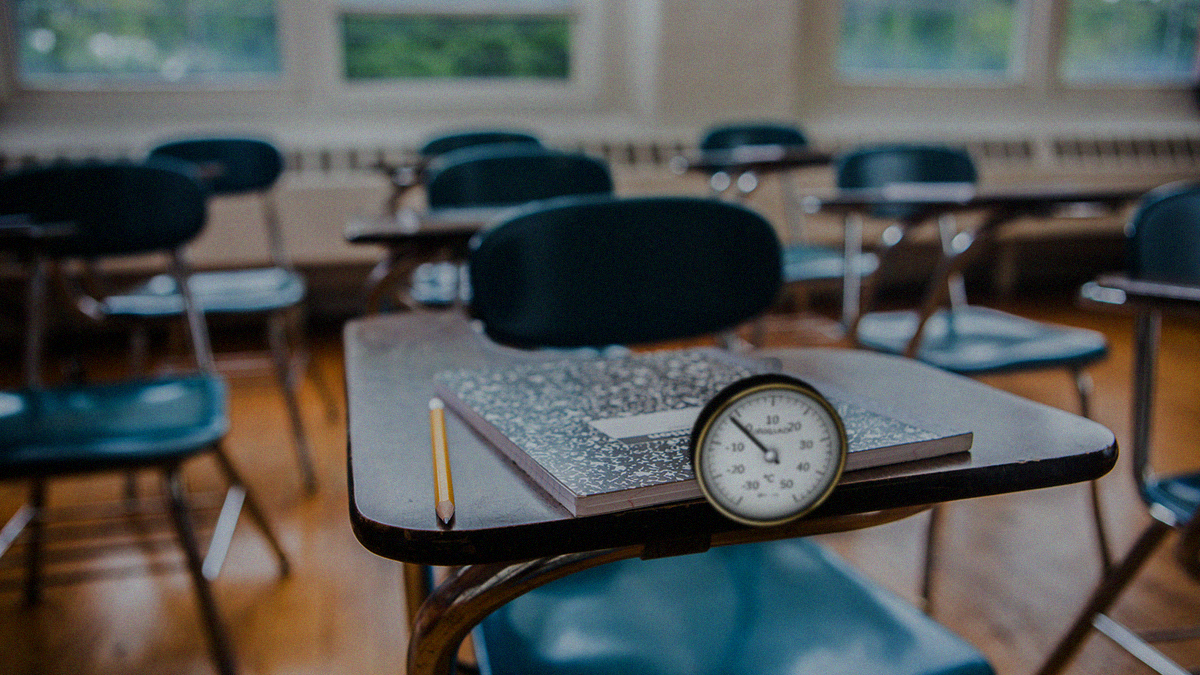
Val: -2; °C
